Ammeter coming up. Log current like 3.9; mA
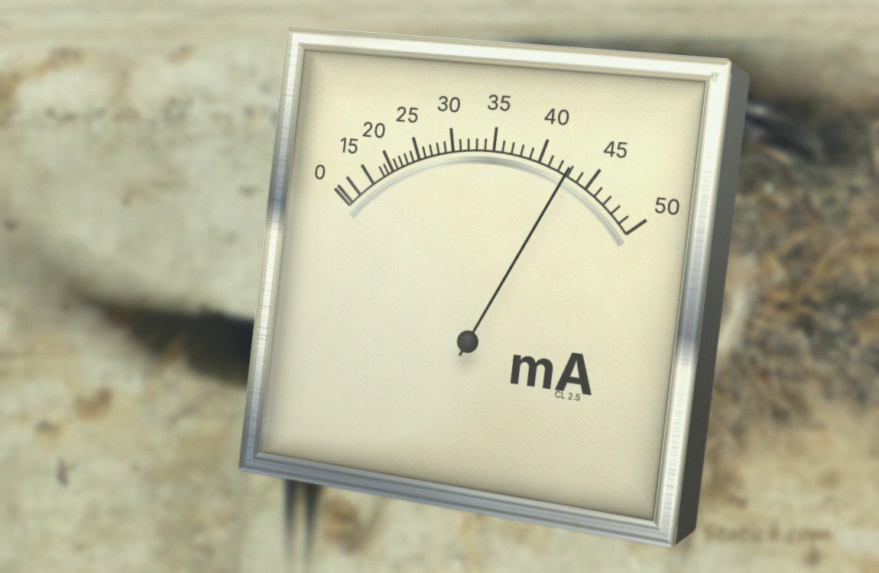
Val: 43; mA
